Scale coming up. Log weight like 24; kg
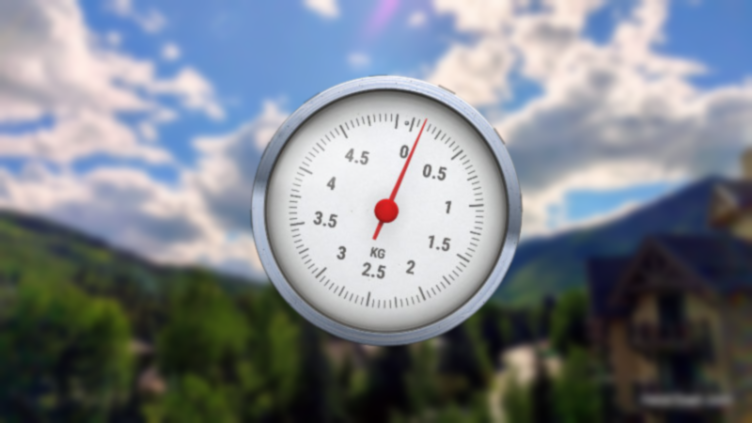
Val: 0.1; kg
